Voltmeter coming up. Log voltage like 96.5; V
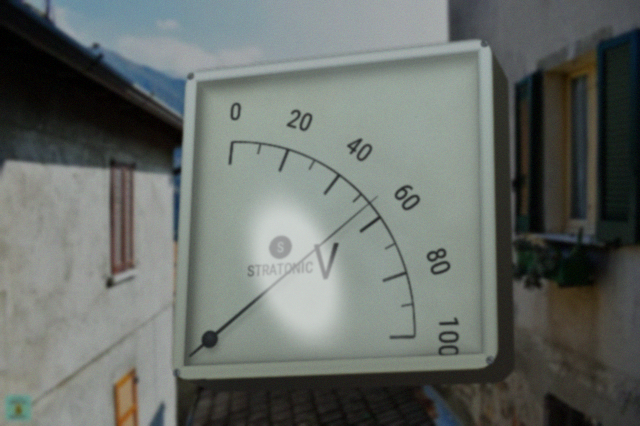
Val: 55; V
